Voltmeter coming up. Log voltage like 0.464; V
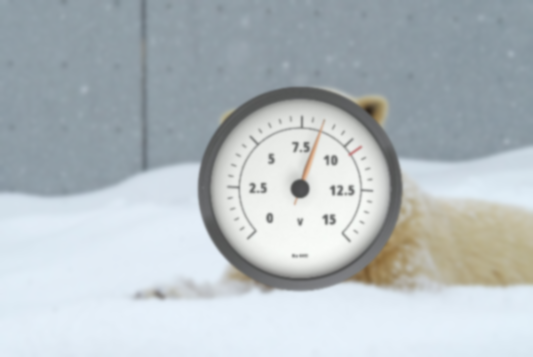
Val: 8.5; V
